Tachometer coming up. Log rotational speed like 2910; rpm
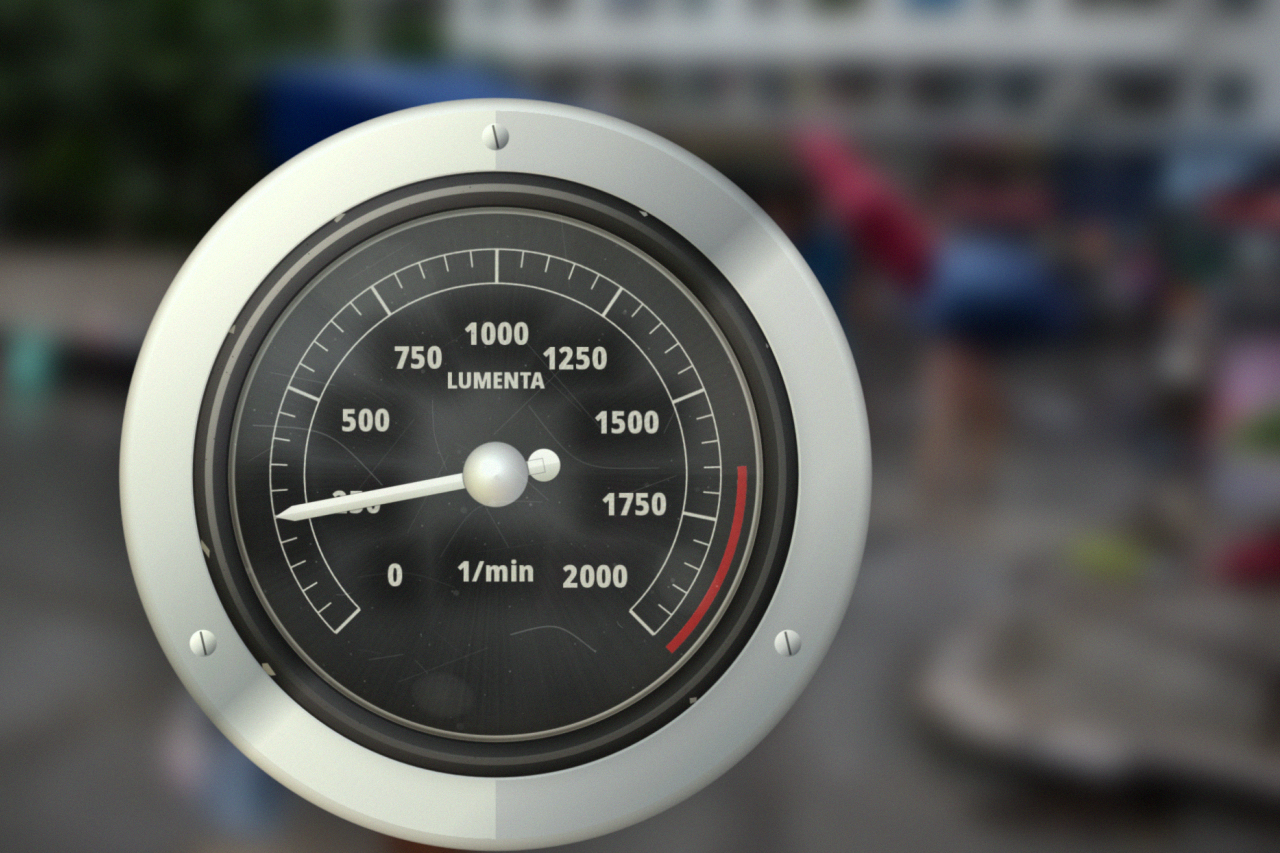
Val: 250; rpm
